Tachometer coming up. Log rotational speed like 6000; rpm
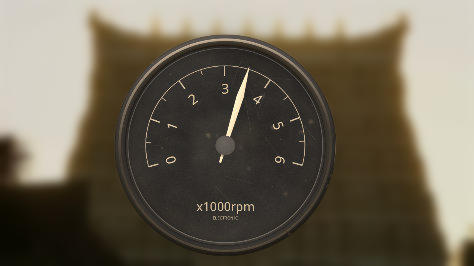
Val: 3500; rpm
